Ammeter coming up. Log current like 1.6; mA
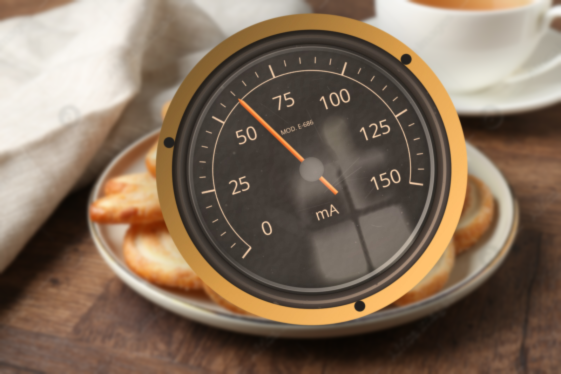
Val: 60; mA
